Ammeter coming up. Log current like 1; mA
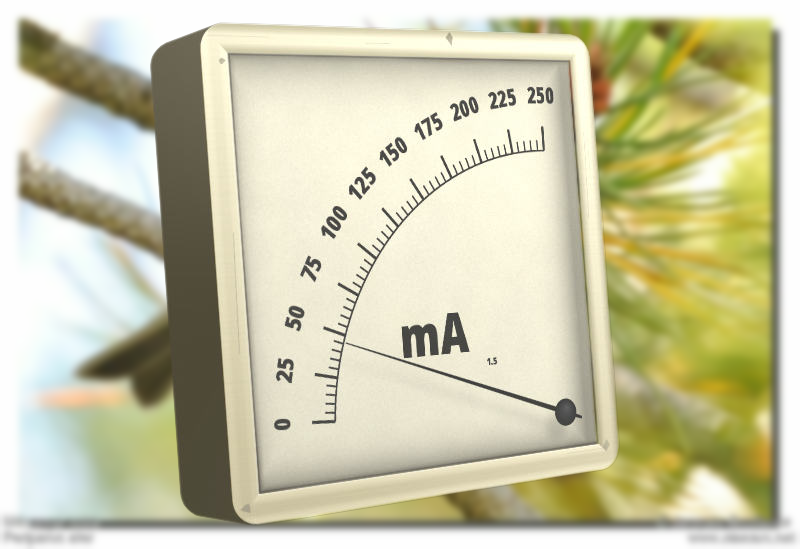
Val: 45; mA
